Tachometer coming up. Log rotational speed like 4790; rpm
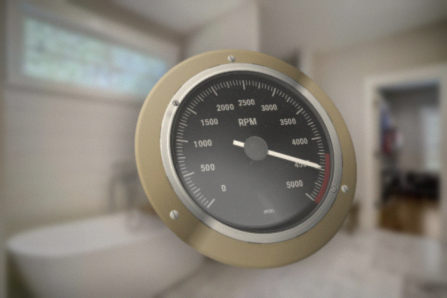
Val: 4500; rpm
